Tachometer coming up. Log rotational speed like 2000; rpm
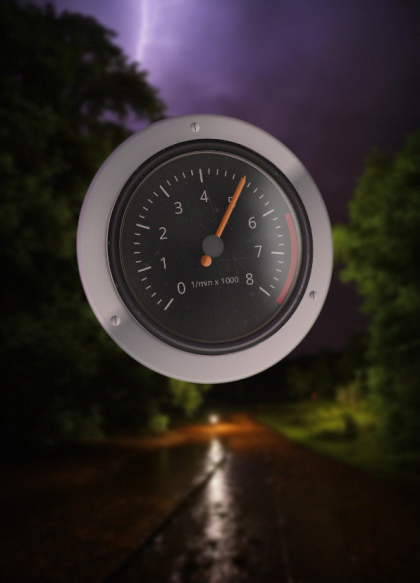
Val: 5000; rpm
